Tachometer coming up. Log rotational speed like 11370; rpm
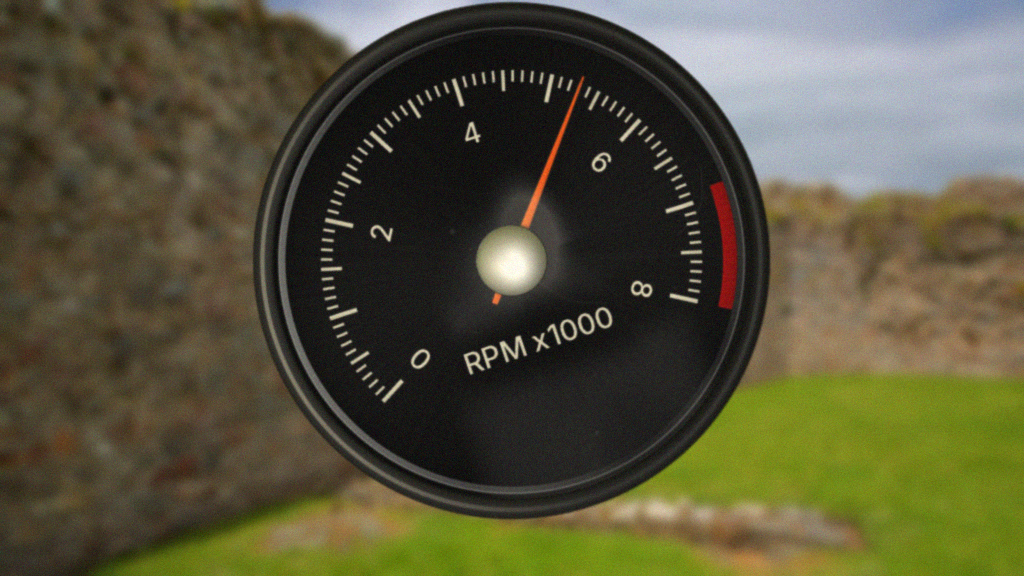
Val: 5300; rpm
